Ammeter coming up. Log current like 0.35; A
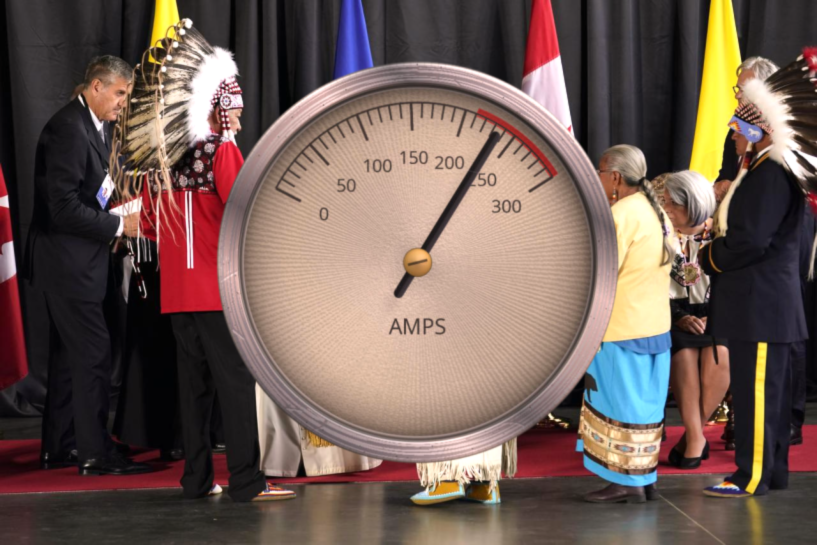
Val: 235; A
